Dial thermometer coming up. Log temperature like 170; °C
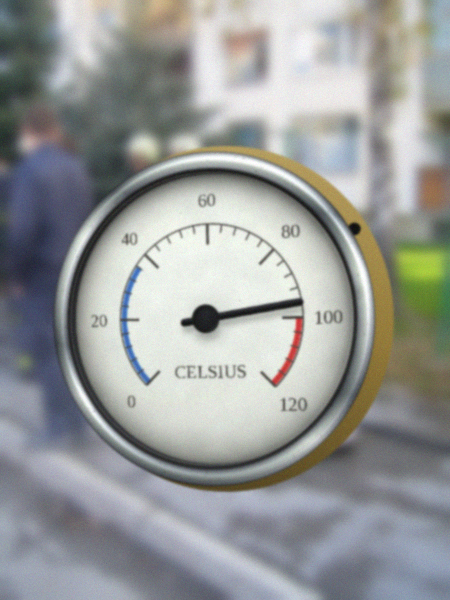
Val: 96; °C
